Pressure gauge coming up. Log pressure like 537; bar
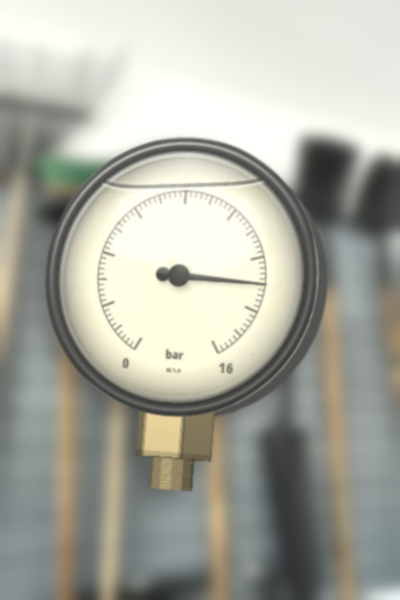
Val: 13; bar
